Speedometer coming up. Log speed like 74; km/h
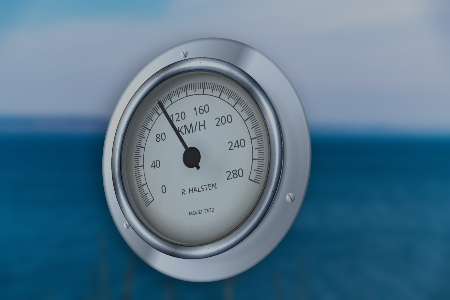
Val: 110; km/h
